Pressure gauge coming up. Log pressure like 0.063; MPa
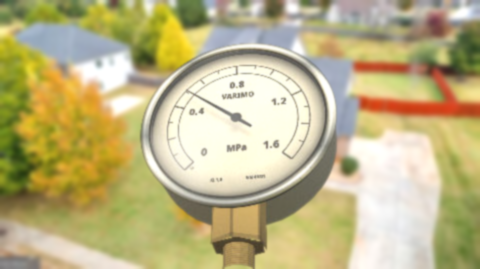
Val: 0.5; MPa
